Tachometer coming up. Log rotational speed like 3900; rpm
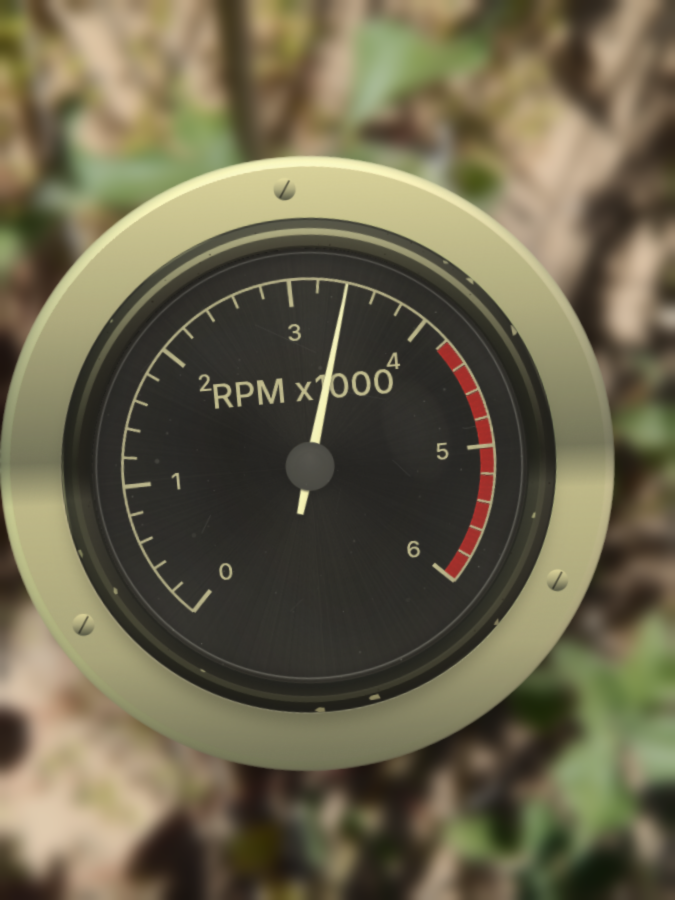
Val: 3400; rpm
